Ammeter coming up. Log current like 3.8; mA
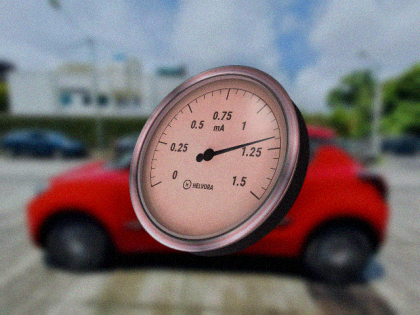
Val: 1.2; mA
